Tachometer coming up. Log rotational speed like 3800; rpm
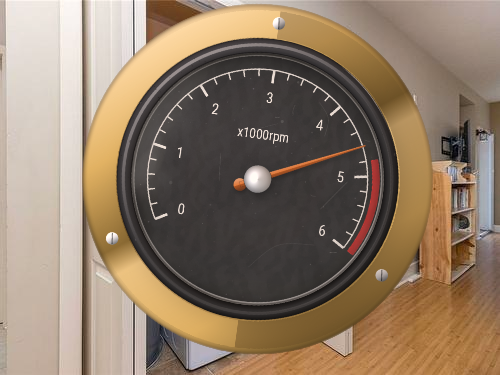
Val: 4600; rpm
